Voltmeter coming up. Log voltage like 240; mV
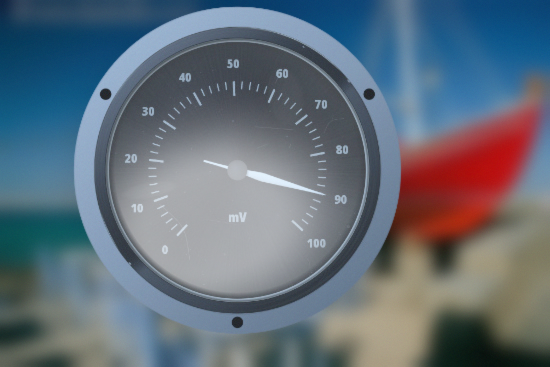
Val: 90; mV
